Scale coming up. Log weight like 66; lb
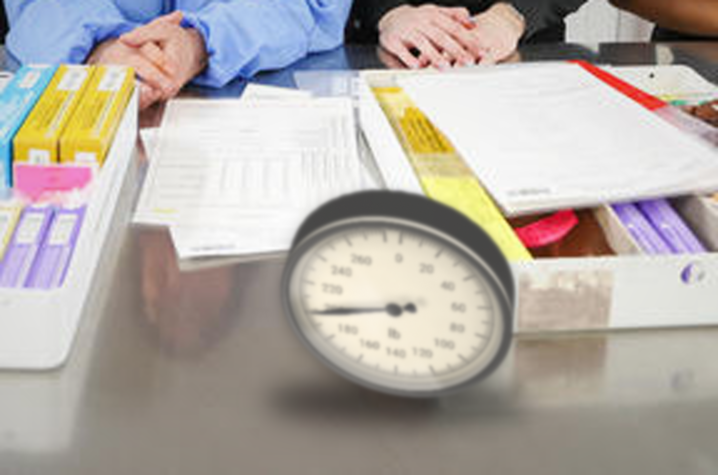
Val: 200; lb
